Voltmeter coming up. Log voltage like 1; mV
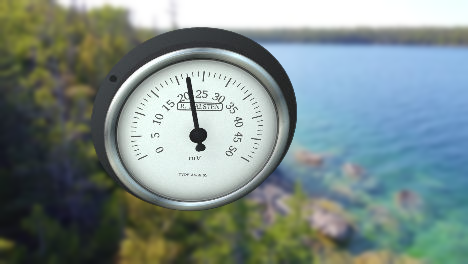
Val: 22; mV
